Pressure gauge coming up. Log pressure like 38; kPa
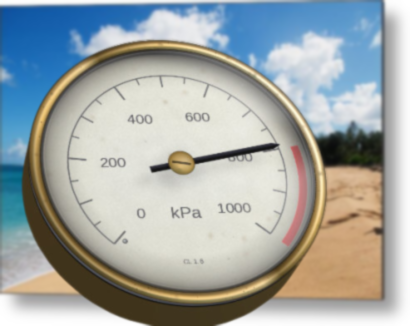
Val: 800; kPa
